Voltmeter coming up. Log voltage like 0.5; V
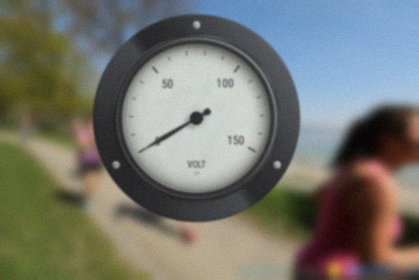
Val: 0; V
